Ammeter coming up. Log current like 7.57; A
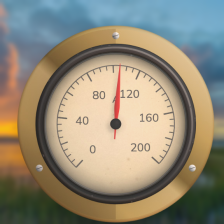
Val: 105; A
